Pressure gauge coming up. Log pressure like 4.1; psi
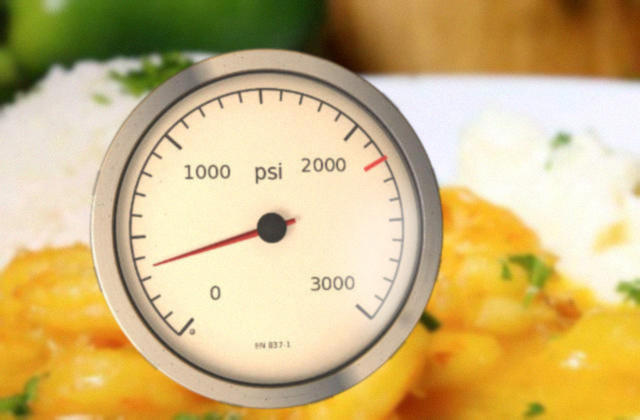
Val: 350; psi
